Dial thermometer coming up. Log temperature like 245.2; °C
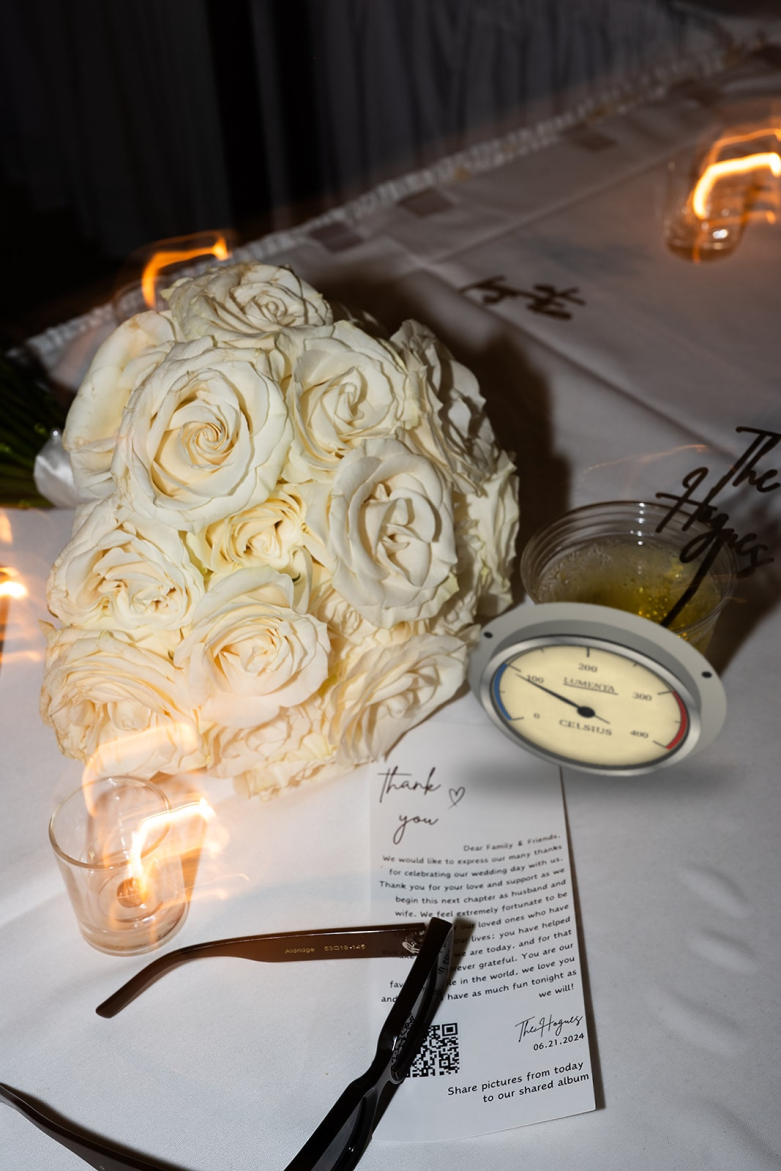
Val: 100; °C
